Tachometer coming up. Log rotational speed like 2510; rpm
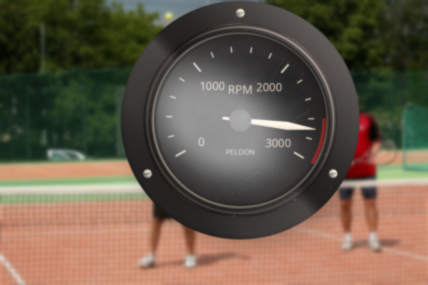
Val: 2700; rpm
